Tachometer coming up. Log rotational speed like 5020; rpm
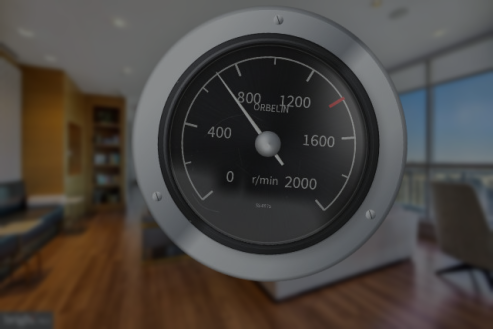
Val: 700; rpm
